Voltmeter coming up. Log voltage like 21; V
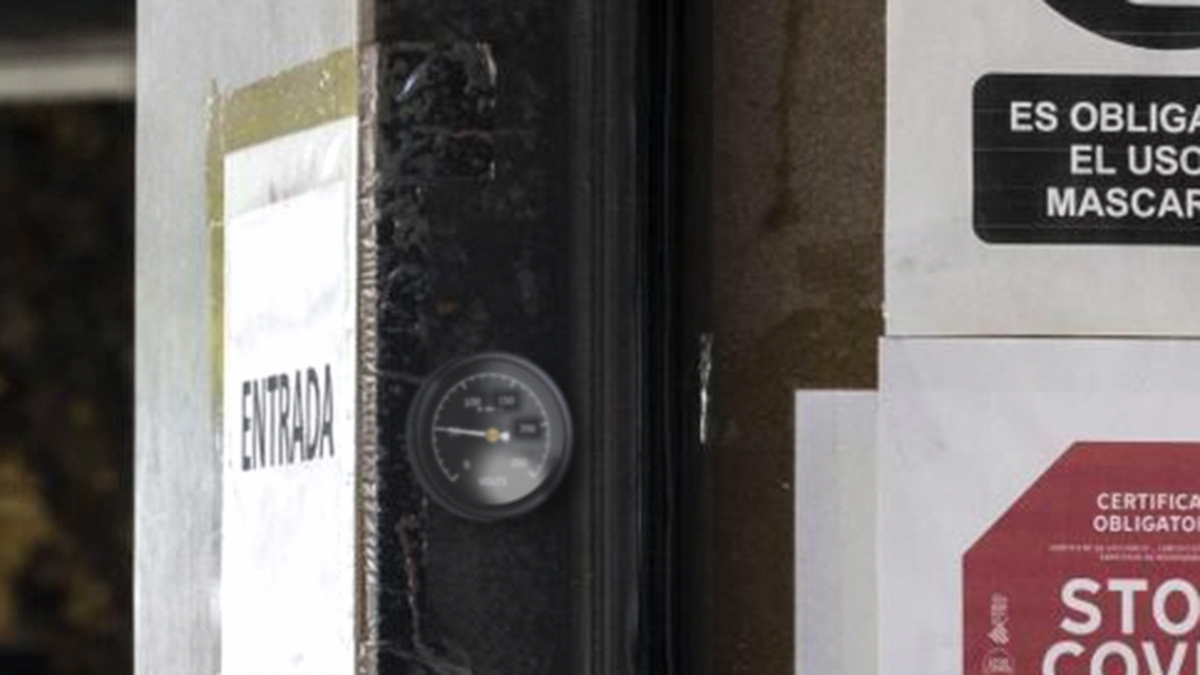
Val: 50; V
